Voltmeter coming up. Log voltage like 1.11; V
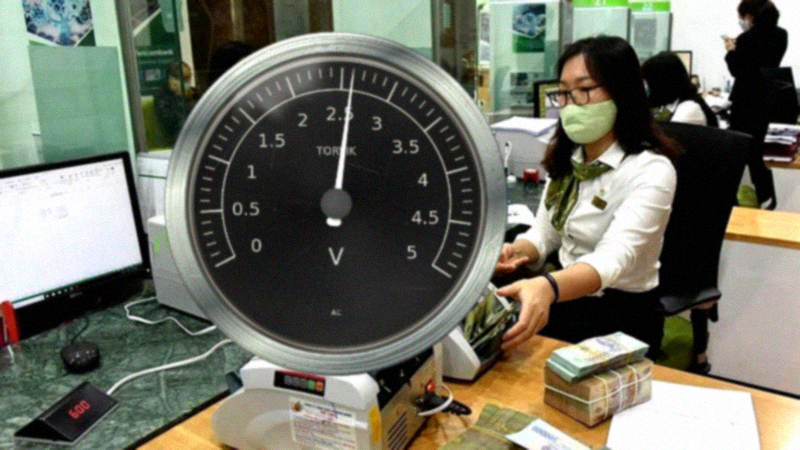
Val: 2.6; V
